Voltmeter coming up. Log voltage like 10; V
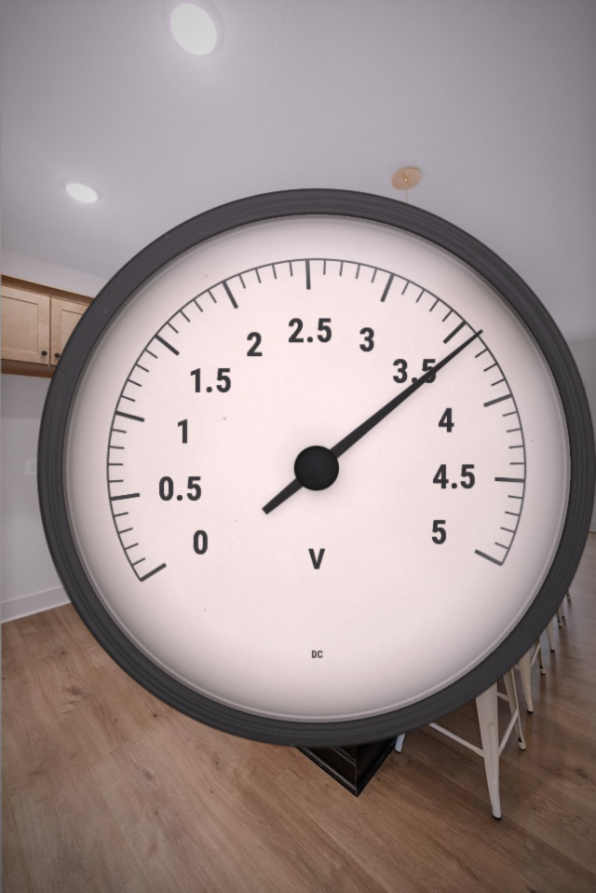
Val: 3.6; V
